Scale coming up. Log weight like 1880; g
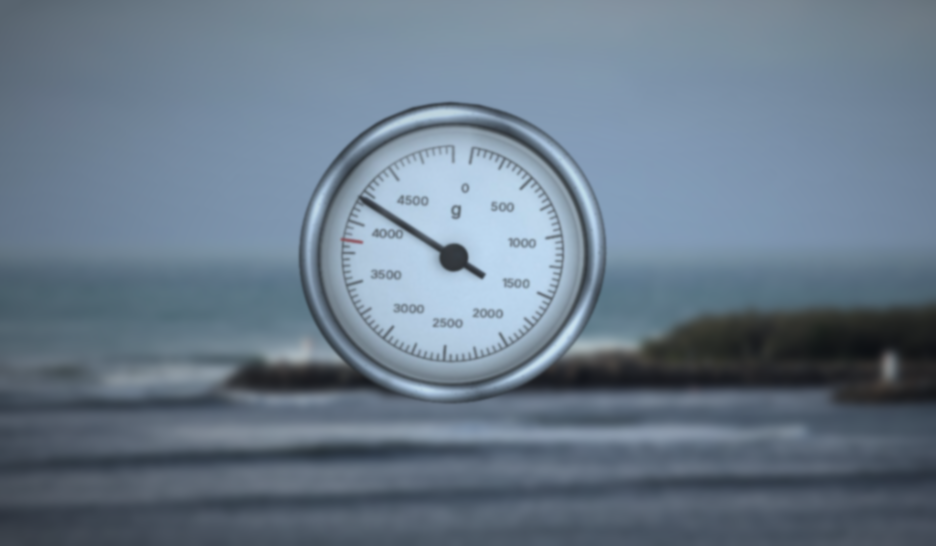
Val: 4200; g
